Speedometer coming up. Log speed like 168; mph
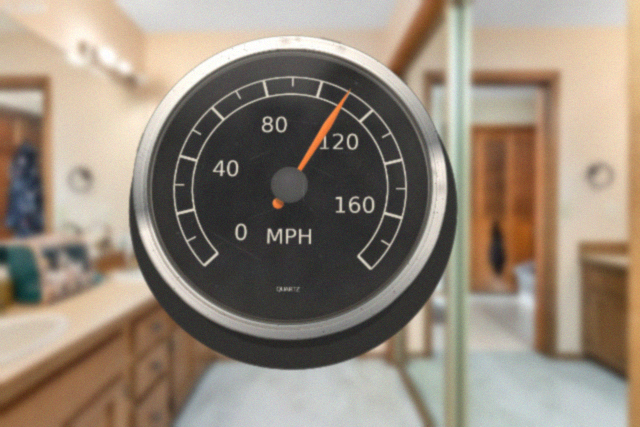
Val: 110; mph
